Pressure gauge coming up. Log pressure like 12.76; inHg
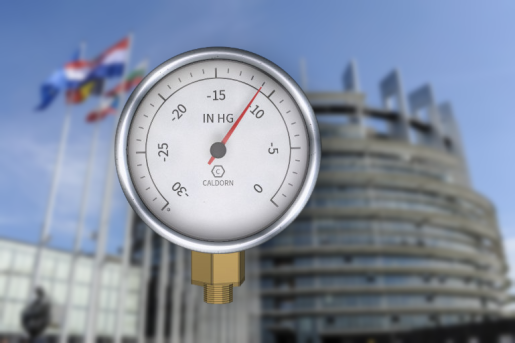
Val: -11; inHg
